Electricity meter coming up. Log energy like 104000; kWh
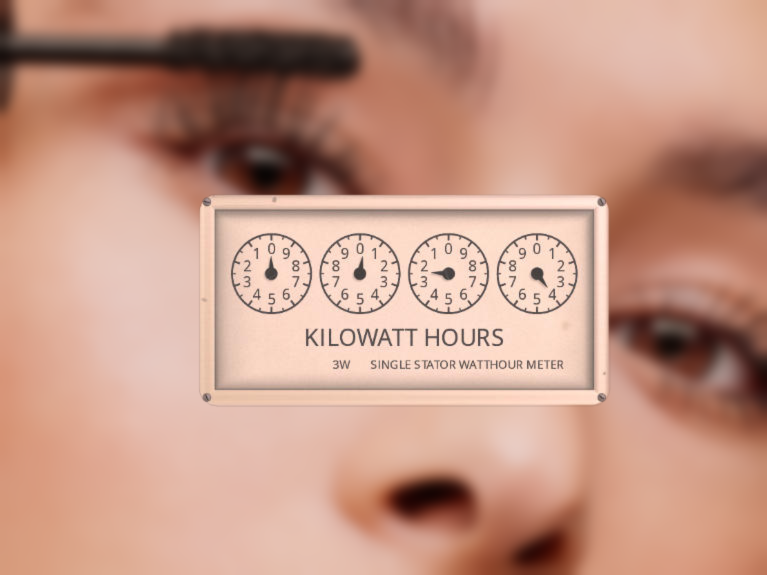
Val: 24; kWh
